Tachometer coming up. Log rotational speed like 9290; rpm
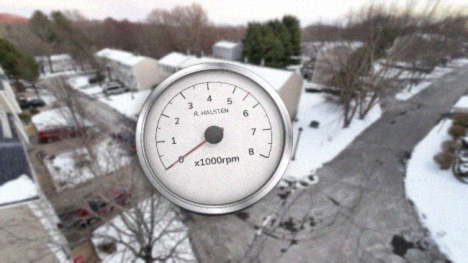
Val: 0; rpm
